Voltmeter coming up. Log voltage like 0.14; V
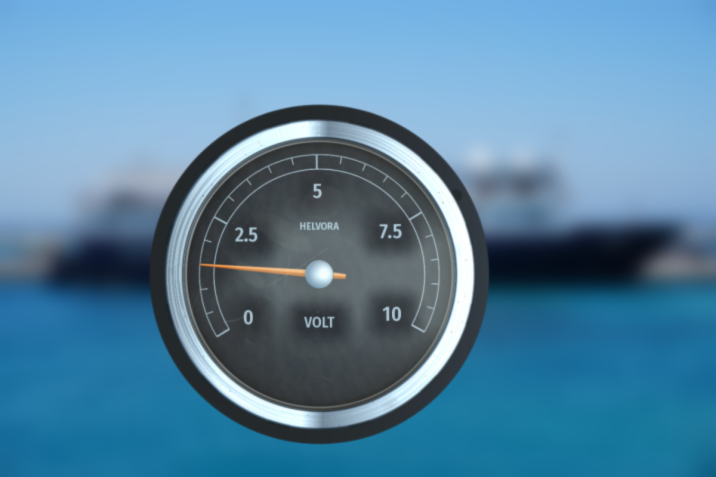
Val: 1.5; V
